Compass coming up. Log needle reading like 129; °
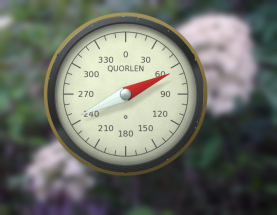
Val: 65; °
